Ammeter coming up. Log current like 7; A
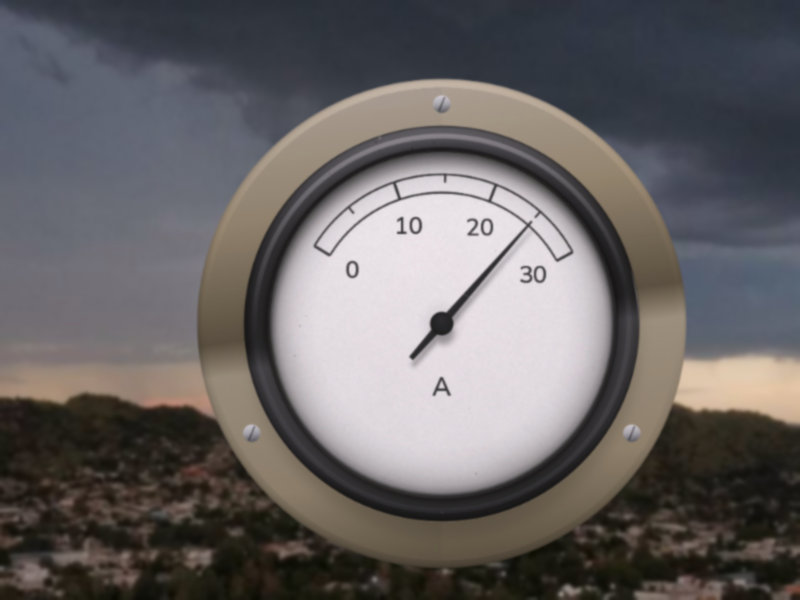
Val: 25; A
